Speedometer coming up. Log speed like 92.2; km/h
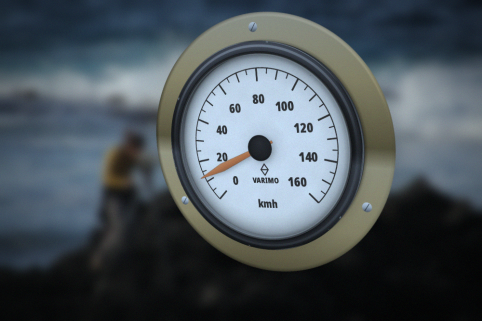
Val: 12.5; km/h
